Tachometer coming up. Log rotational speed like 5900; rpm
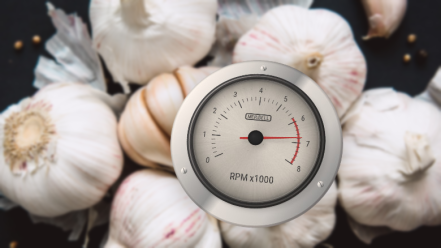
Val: 6800; rpm
